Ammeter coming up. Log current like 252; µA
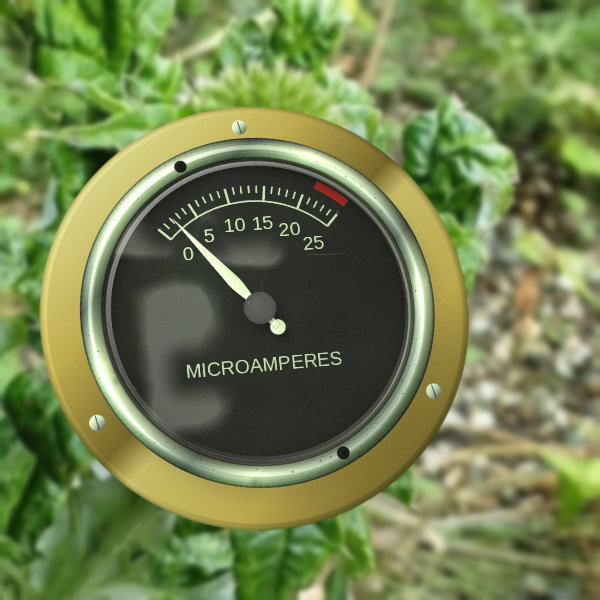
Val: 2; µA
